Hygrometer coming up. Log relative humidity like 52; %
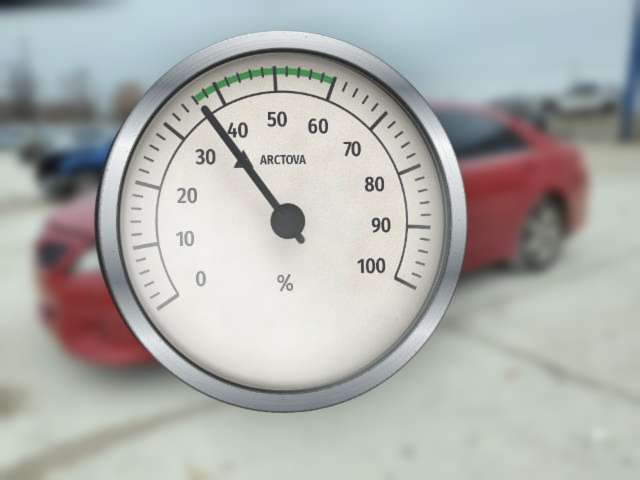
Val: 36; %
